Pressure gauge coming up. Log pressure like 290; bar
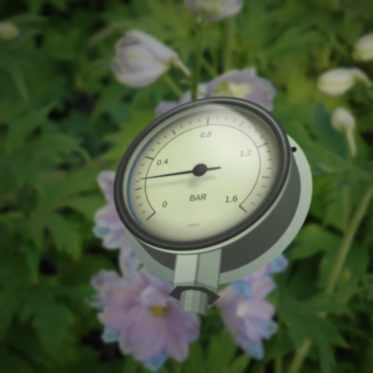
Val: 0.25; bar
